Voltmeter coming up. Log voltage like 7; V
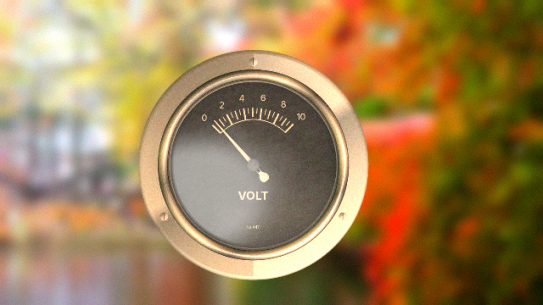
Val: 0.5; V
